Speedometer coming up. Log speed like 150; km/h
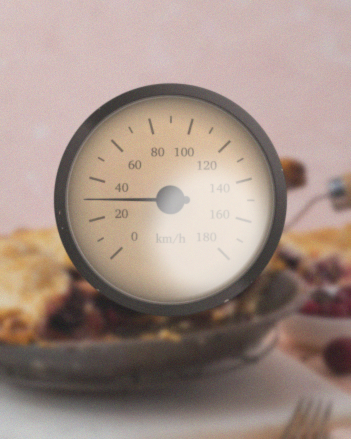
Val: 30; km/h
